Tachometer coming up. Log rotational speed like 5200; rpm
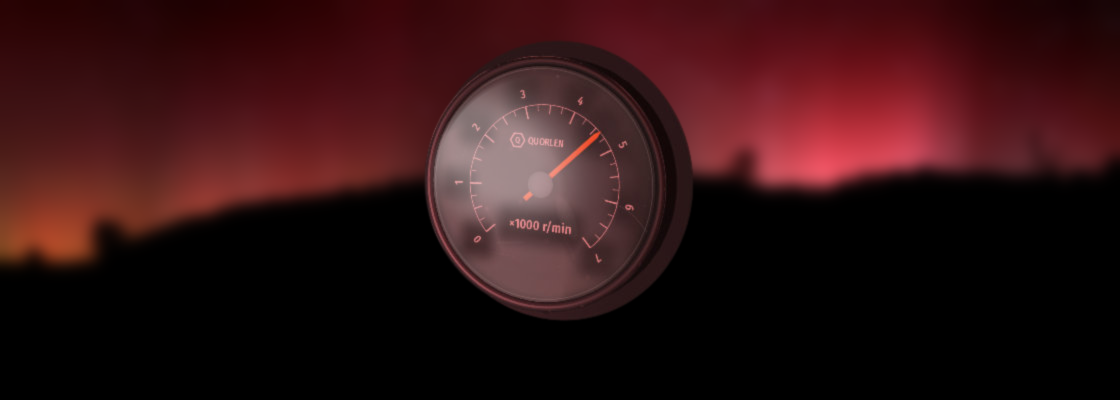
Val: 4625; rpm
